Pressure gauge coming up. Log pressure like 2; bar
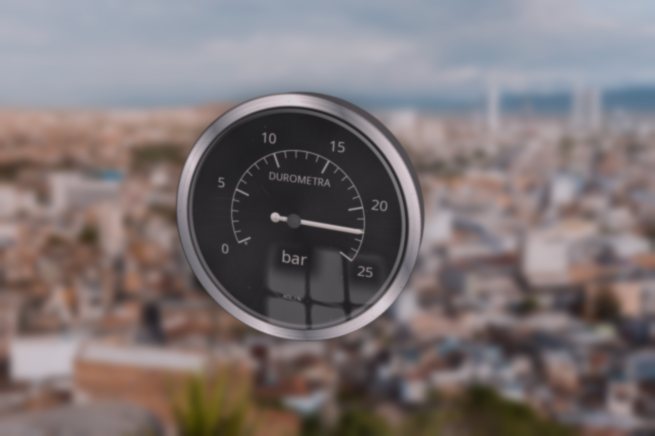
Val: 22; bar
